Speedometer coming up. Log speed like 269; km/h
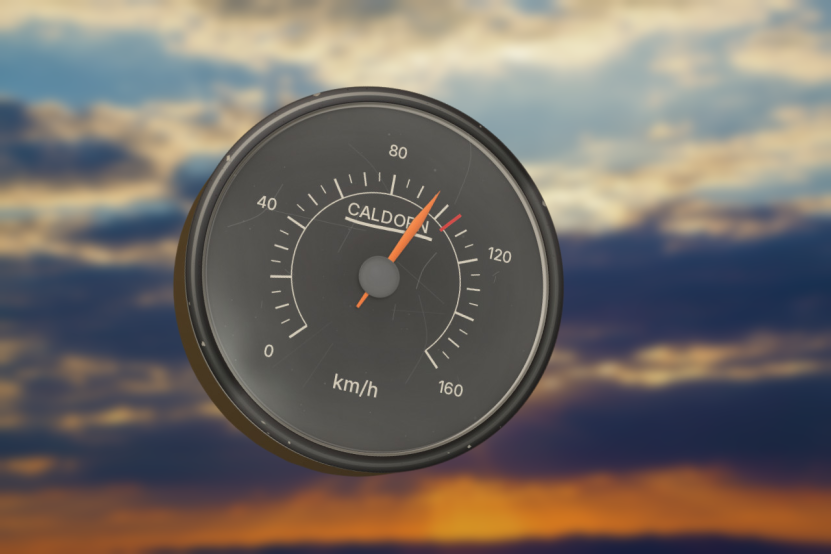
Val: 95; km/h
